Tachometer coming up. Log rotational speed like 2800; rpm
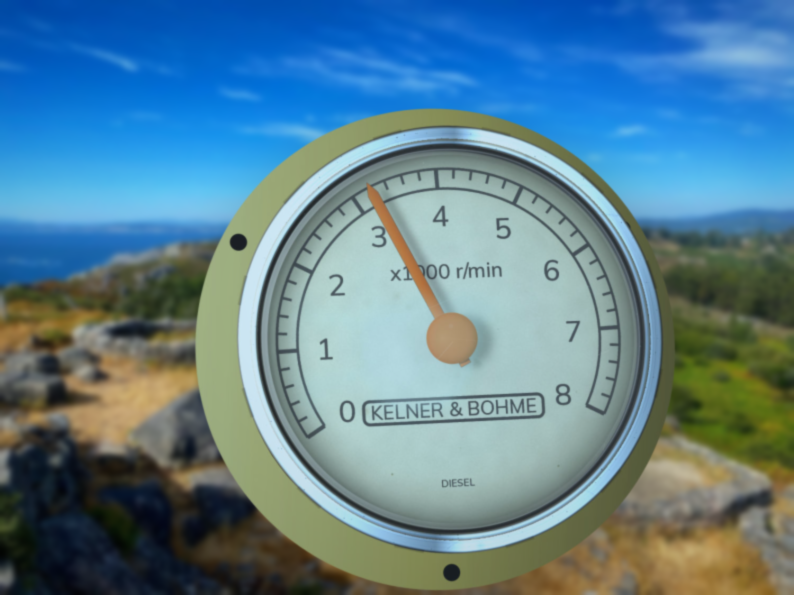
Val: 3200; rpm
